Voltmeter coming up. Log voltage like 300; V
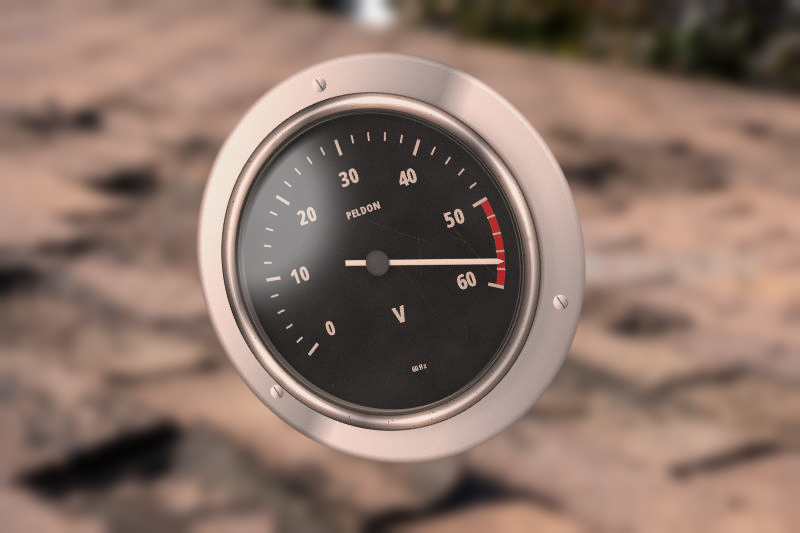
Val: 57; V
